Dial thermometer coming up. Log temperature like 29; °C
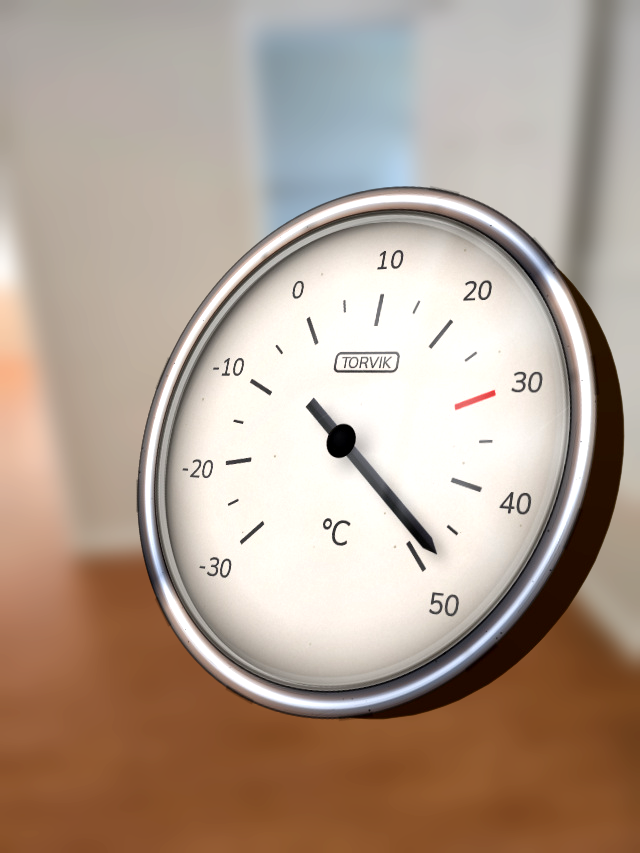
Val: 47.5; °C
